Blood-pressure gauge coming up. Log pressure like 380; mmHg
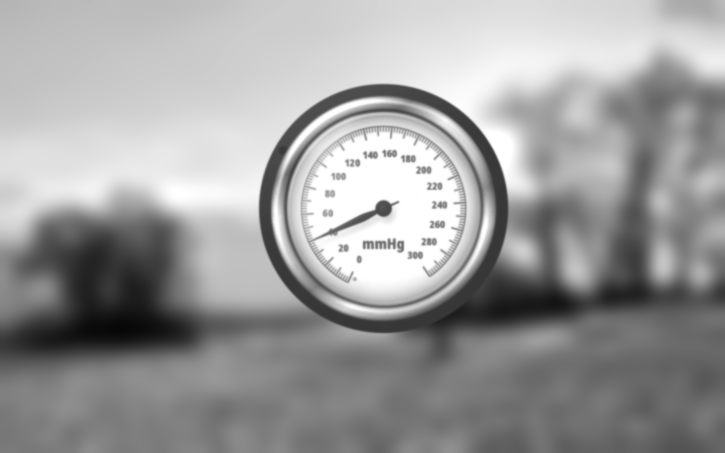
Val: 40; mmHg
